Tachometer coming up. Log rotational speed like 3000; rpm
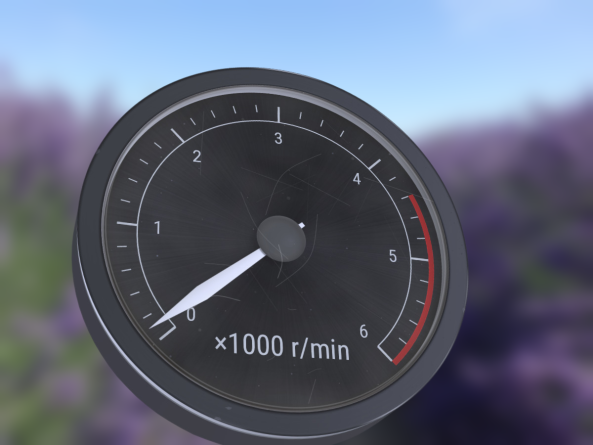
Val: 100; rpm
